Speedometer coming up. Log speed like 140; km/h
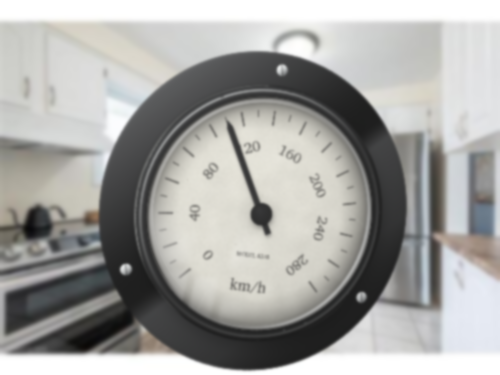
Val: 110; km/h
